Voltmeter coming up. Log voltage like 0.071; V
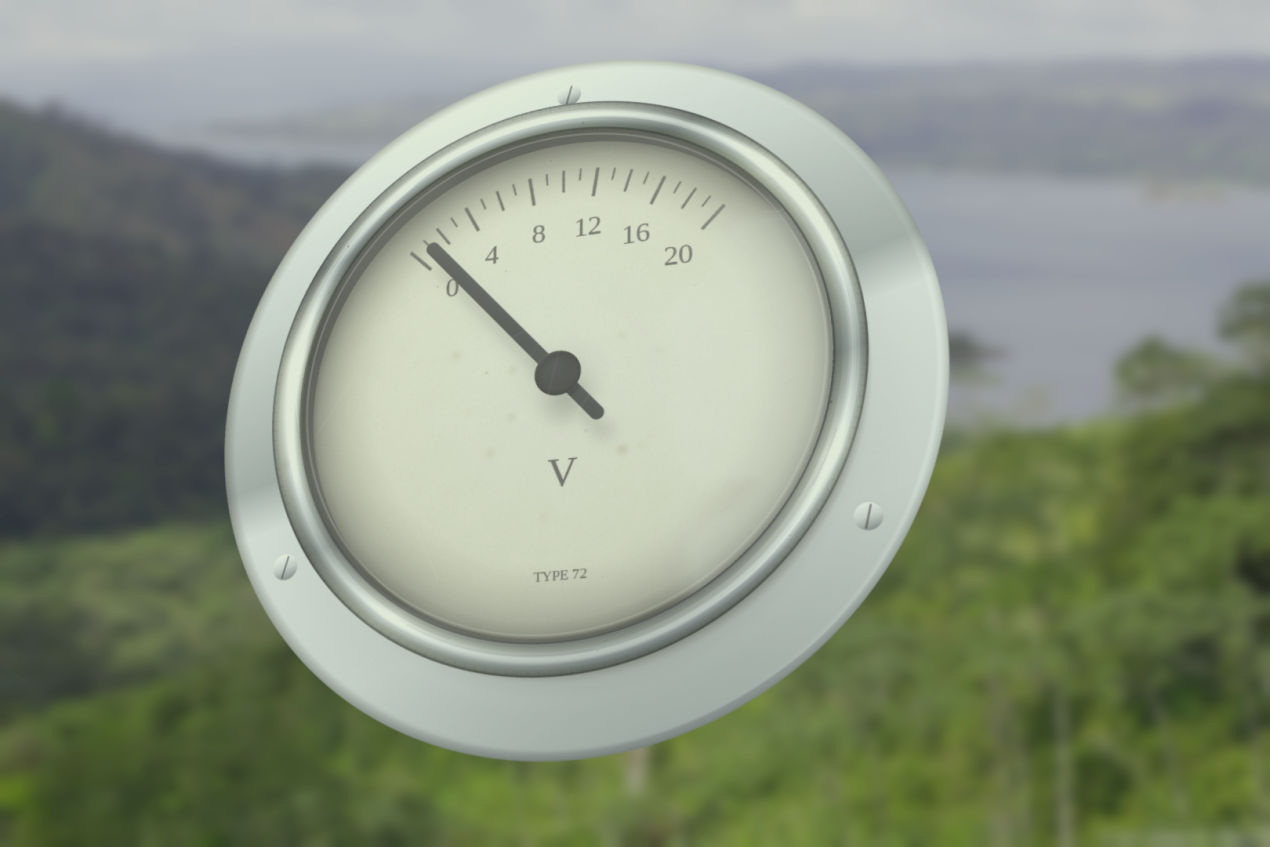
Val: 1; V
